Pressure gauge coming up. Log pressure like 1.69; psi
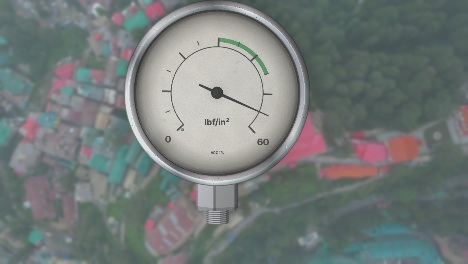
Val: 55; psi
